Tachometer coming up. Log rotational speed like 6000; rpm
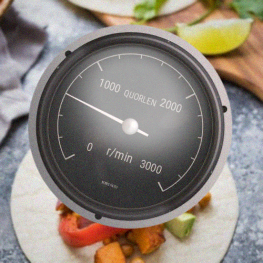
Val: 600; rpm
